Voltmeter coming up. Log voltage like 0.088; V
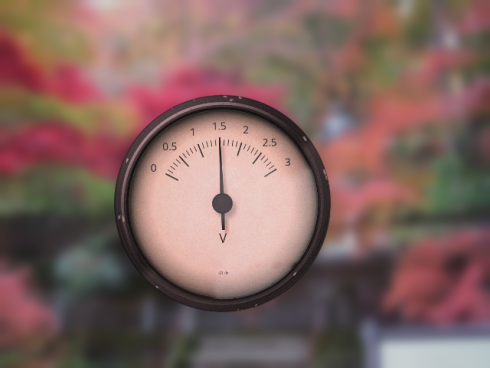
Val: 1.5; V
